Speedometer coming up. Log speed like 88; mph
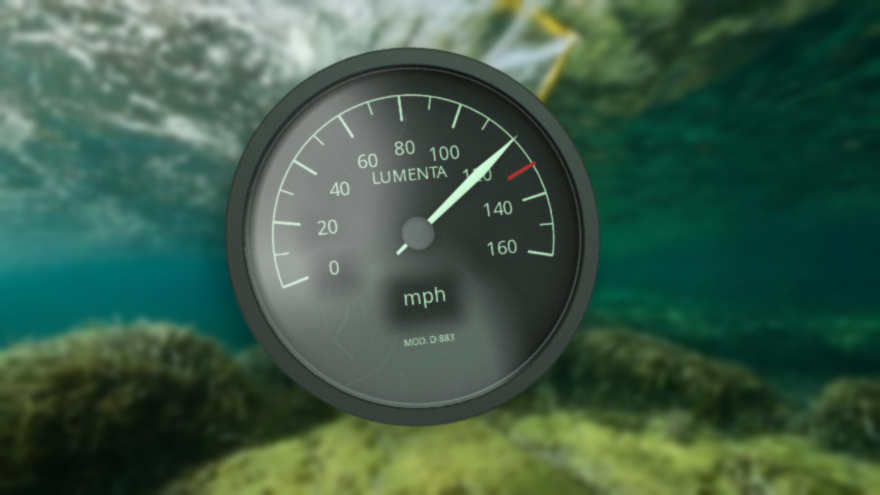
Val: 120; mph
